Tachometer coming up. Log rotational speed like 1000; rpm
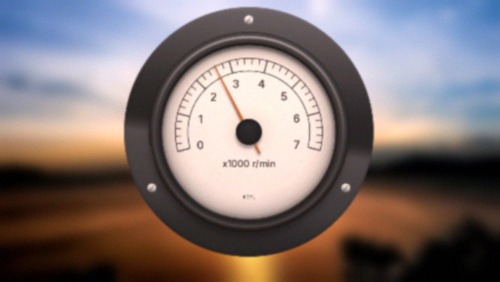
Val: 2600; rpm
